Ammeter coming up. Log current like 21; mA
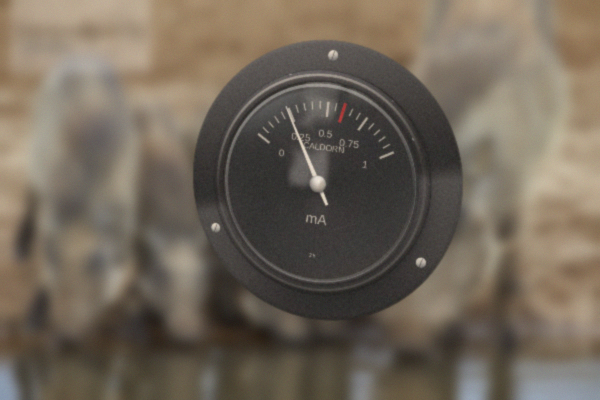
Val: 0.25; mA
